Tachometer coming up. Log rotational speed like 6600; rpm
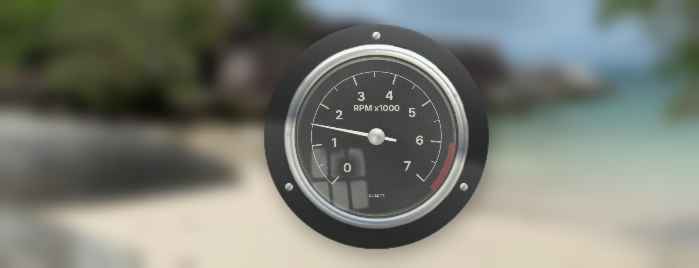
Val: 1500; rpm
